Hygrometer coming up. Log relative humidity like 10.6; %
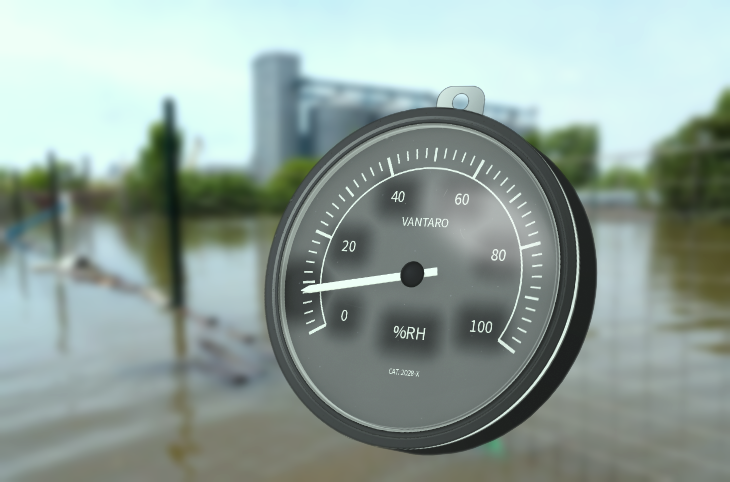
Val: 8; %
